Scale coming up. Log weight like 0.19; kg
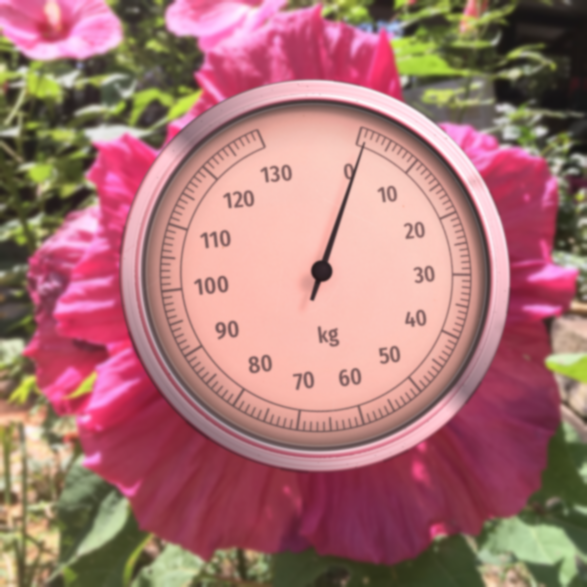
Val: 1; kg
